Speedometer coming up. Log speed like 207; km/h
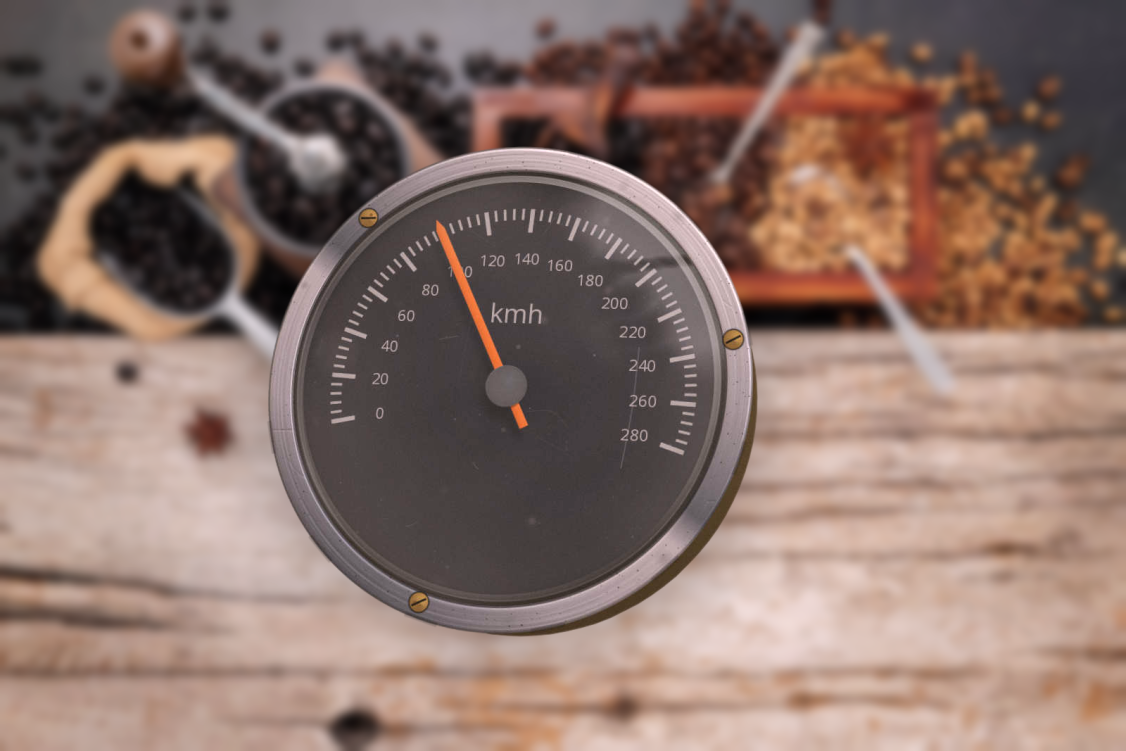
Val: 100; km/h
